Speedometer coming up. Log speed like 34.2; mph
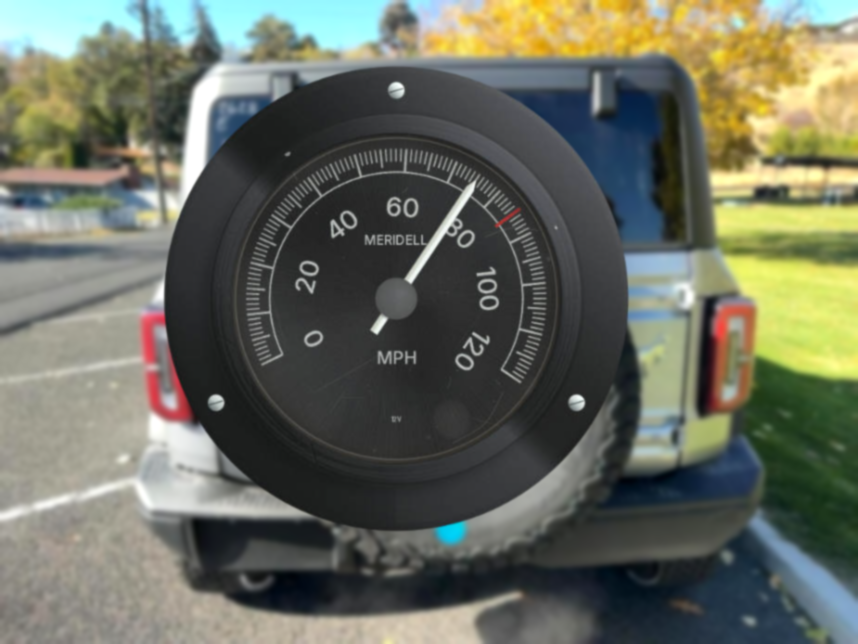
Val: 75; mph
